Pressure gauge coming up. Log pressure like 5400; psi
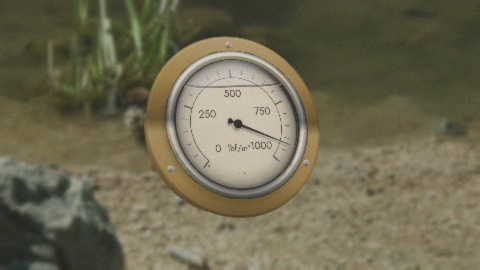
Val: 925; psi
